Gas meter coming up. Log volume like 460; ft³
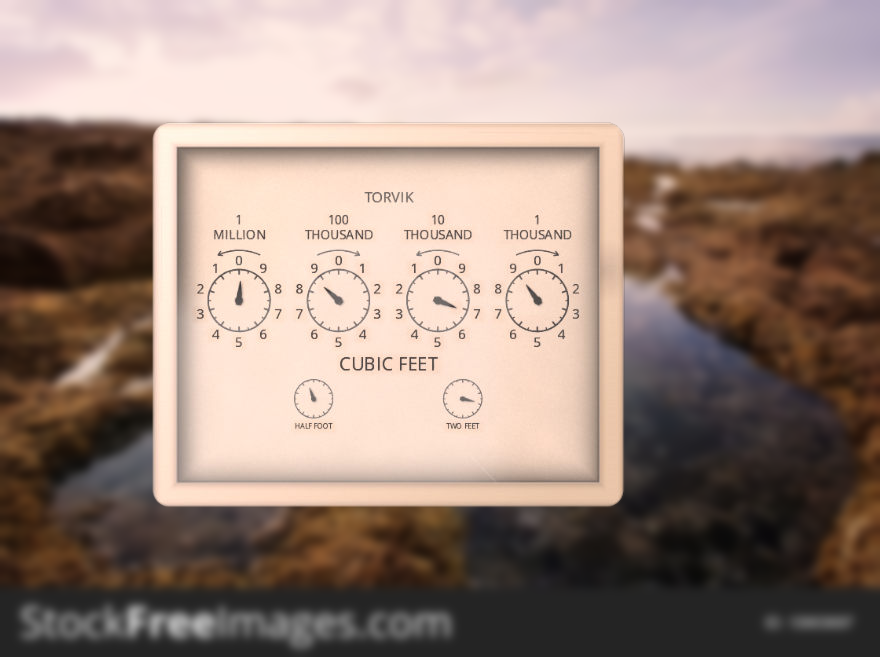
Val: 986900; ft³
